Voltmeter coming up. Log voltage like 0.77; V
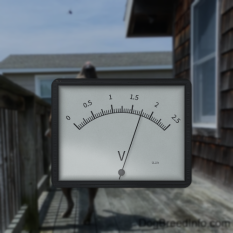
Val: 1.75; V
